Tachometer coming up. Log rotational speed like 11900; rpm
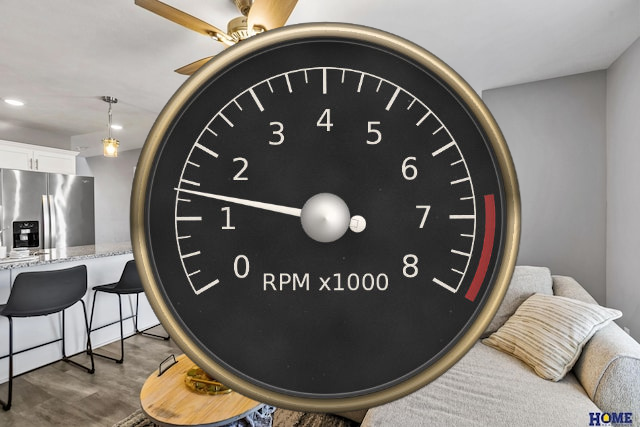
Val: 1375; rpm
